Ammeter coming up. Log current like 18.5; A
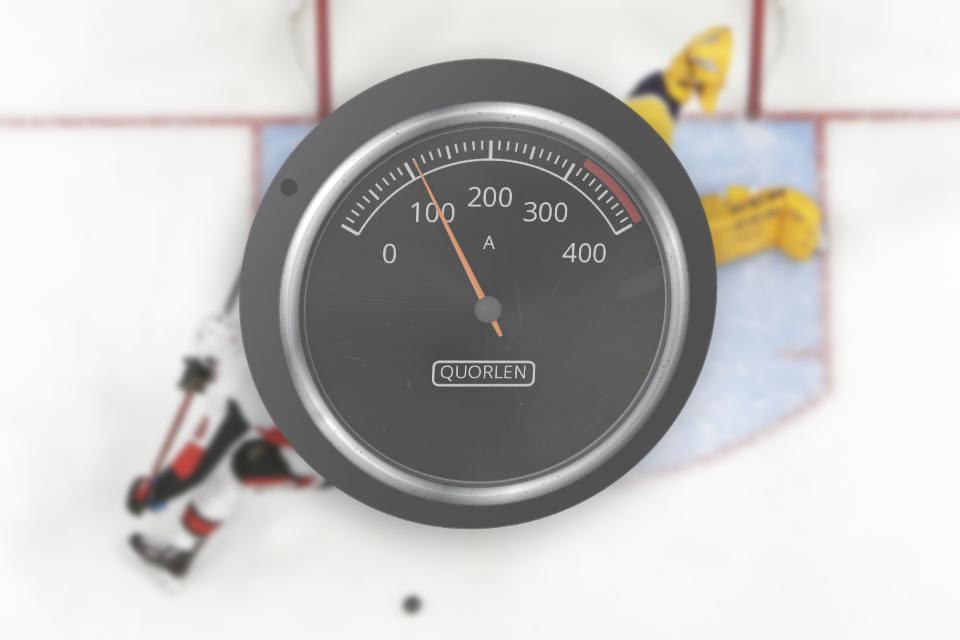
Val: 110; A
